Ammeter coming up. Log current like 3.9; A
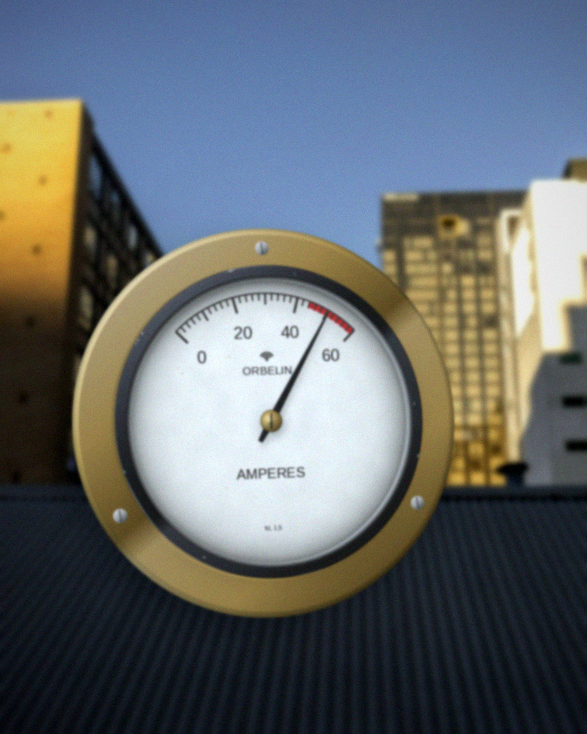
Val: 50; A
